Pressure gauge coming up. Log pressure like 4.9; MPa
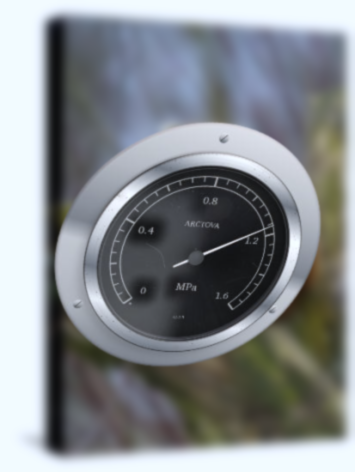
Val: 1.15; MPa
